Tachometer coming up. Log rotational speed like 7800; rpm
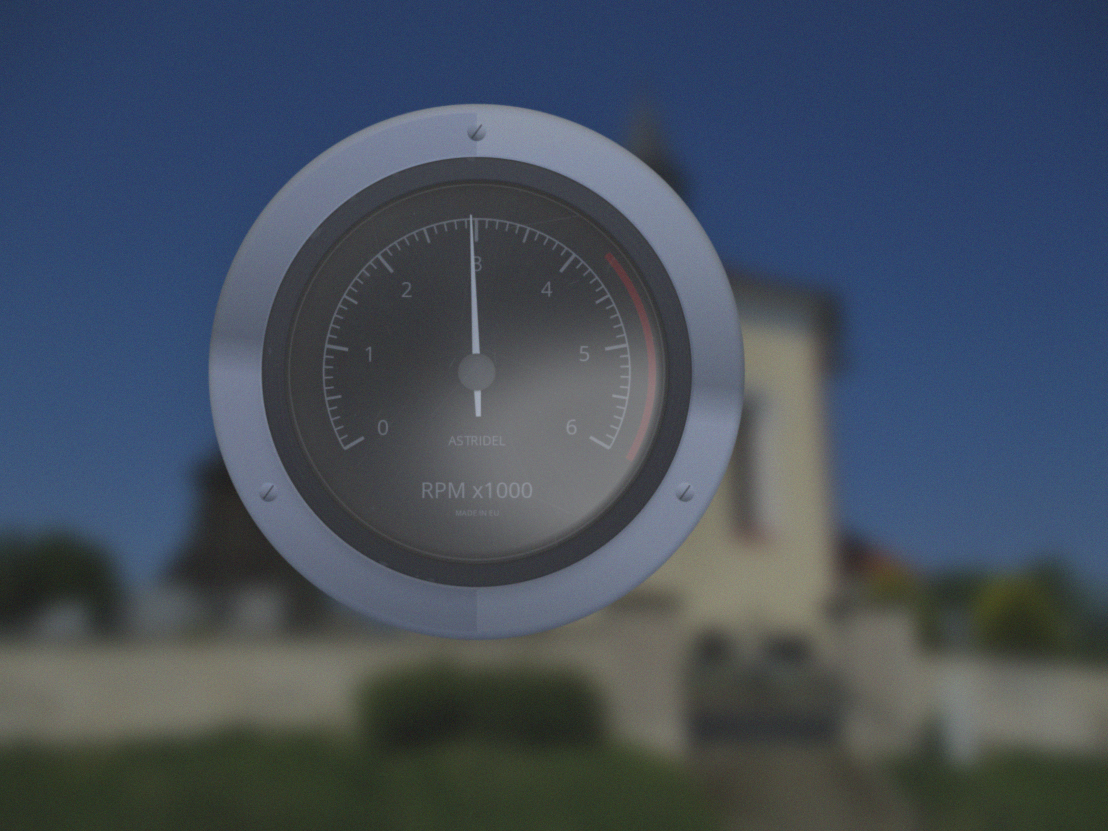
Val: 2950; rpm
